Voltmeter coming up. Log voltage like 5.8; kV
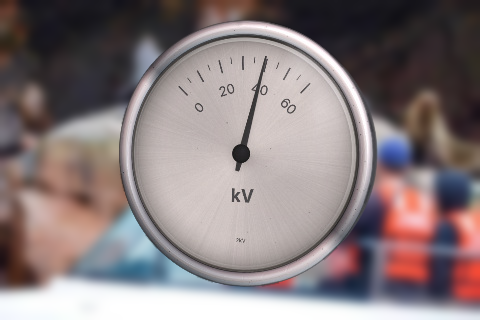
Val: 40; kV
